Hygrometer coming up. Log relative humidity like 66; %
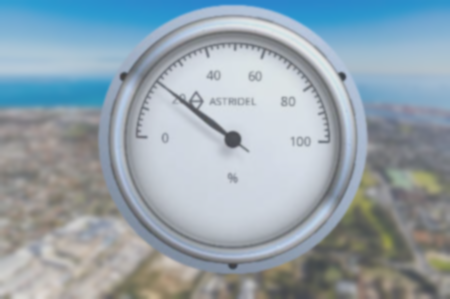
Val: 20; %
